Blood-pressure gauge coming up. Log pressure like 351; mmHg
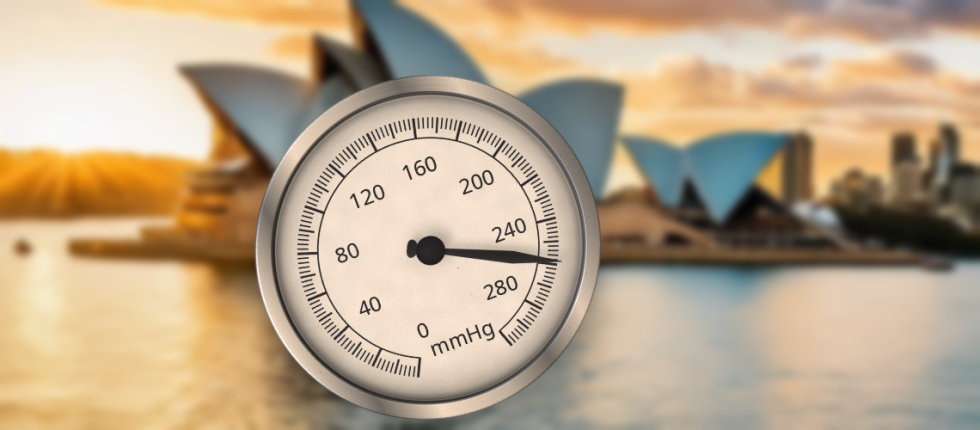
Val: 258; mmHg
